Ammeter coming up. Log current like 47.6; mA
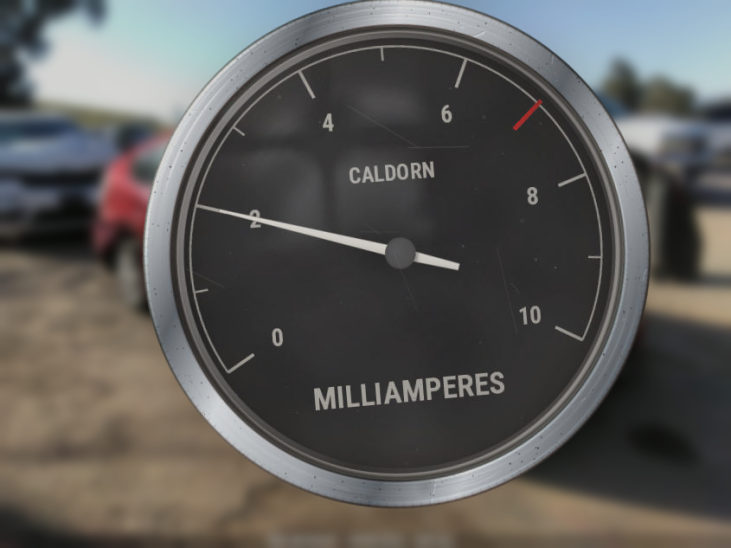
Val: 2; mA
